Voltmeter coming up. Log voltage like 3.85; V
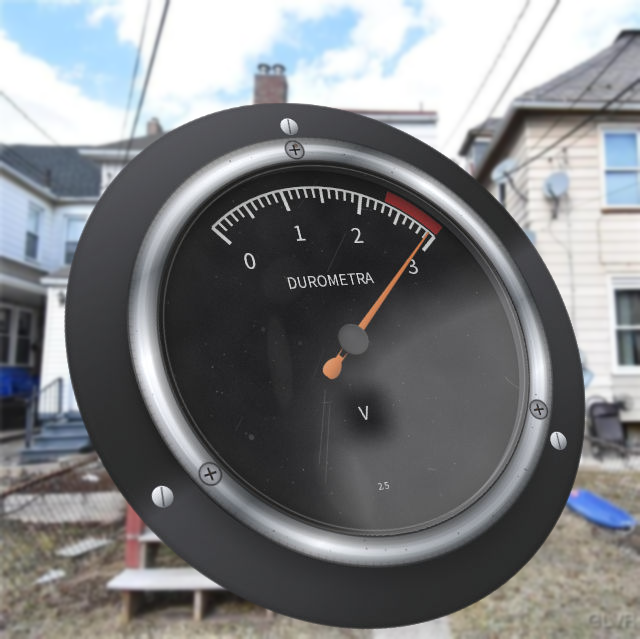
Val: 2.9; V
